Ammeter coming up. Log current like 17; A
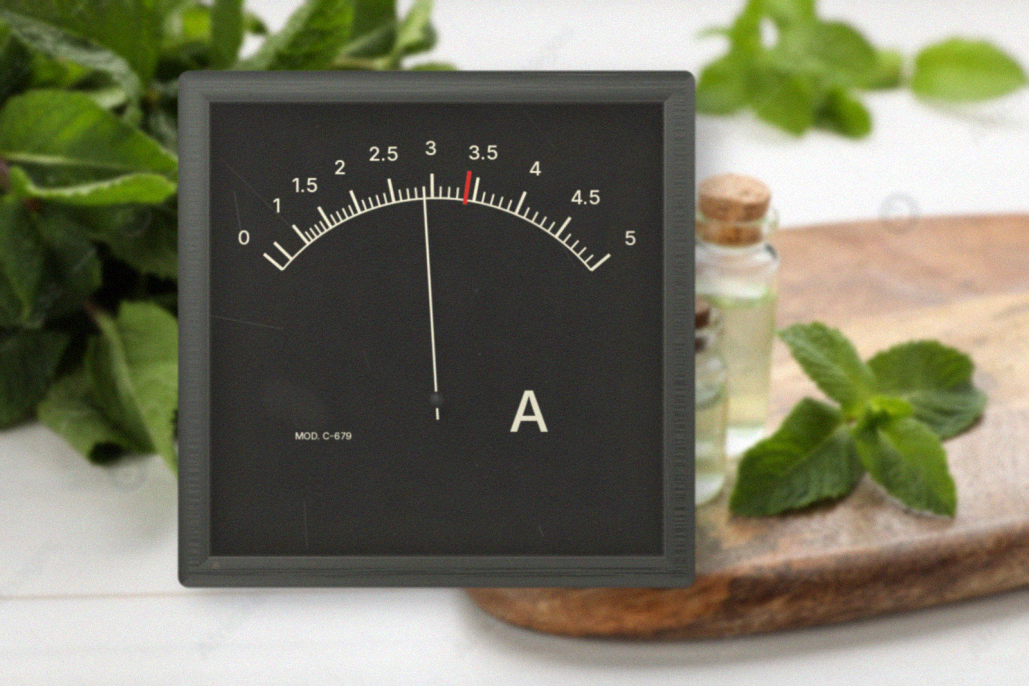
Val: 2.9; A
